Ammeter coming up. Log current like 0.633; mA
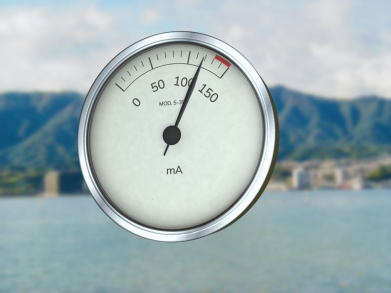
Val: 120; mA
